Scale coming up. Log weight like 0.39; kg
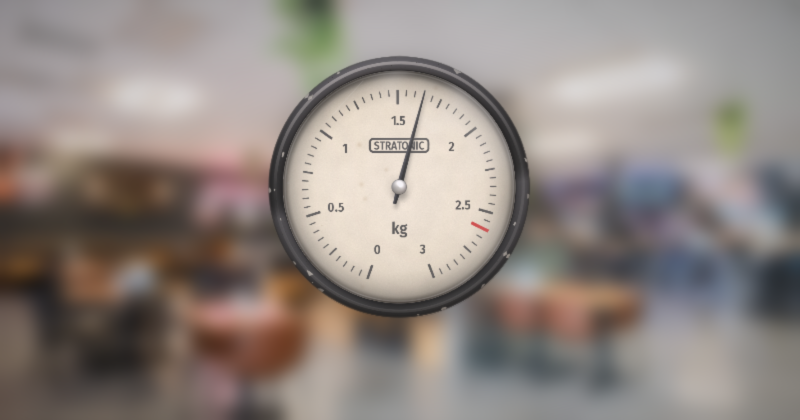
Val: 1.65; kg
